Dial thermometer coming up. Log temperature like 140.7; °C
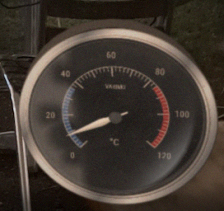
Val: 10; °C
